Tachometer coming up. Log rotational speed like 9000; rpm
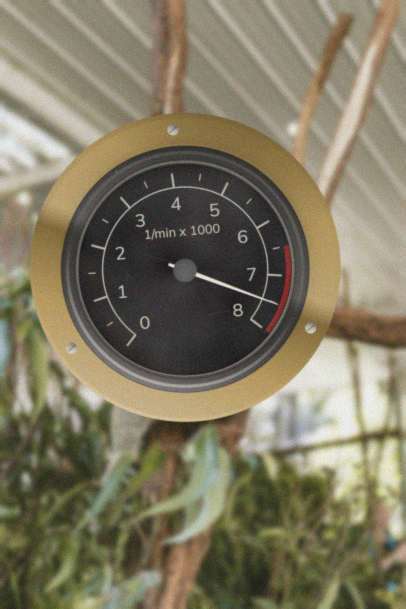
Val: 7500; rpm
